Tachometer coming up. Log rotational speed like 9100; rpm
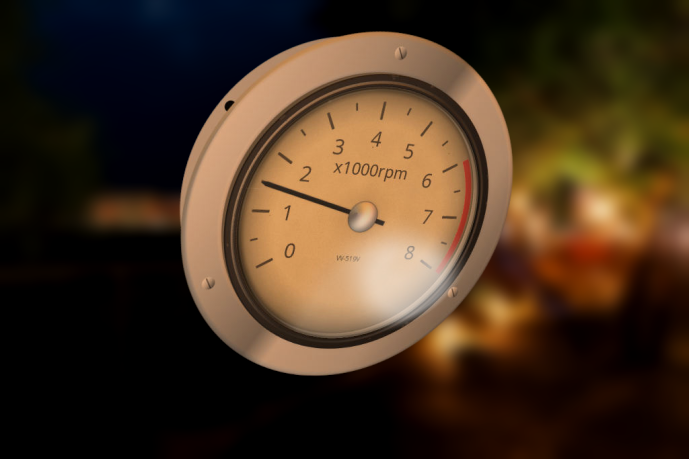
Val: 1500; rpm
